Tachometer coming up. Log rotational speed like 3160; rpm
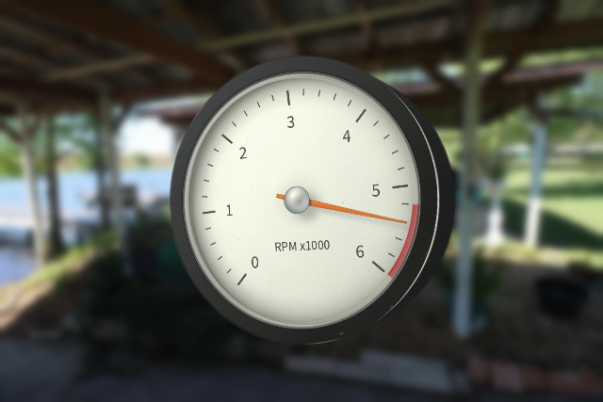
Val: 5400; rpm
